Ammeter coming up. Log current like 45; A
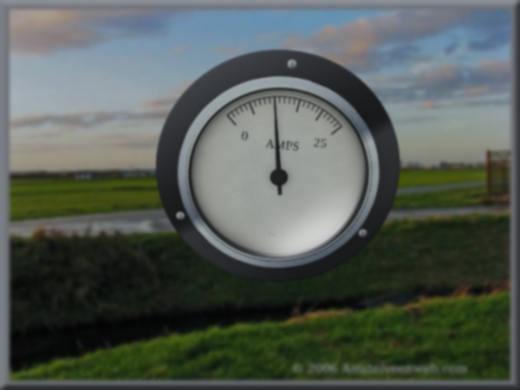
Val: 10; A
